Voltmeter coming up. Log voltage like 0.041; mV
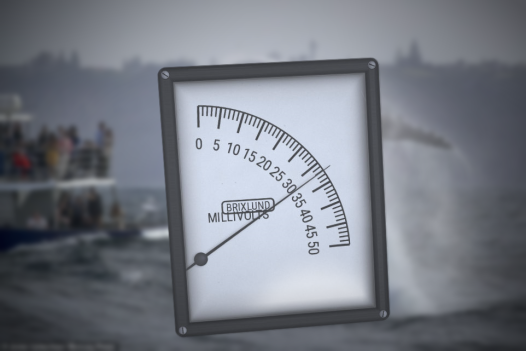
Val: 32; mV
